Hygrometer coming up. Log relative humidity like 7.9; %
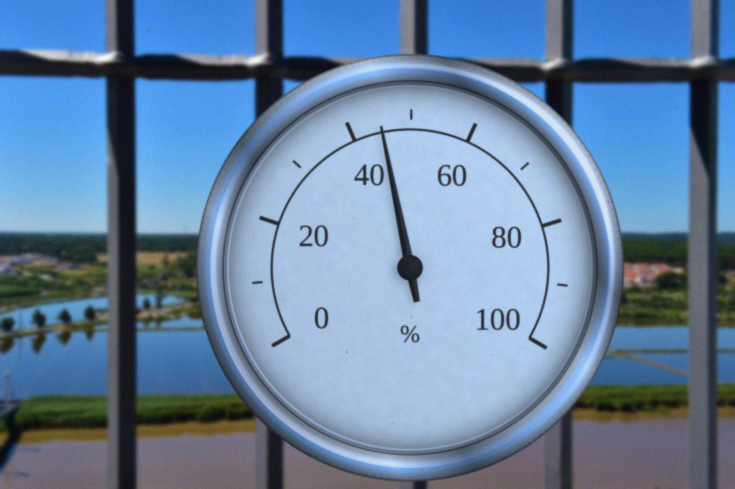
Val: 45; %
